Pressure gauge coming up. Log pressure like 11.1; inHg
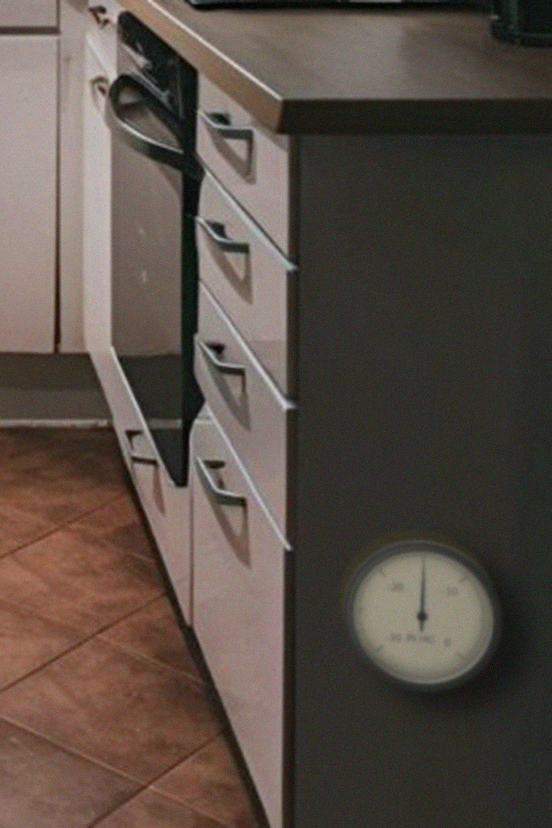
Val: -15; inHg
